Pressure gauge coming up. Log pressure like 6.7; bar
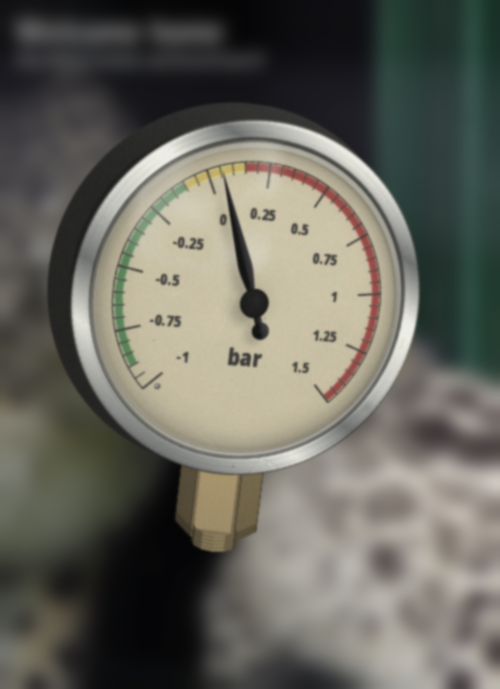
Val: 0.05; bar
